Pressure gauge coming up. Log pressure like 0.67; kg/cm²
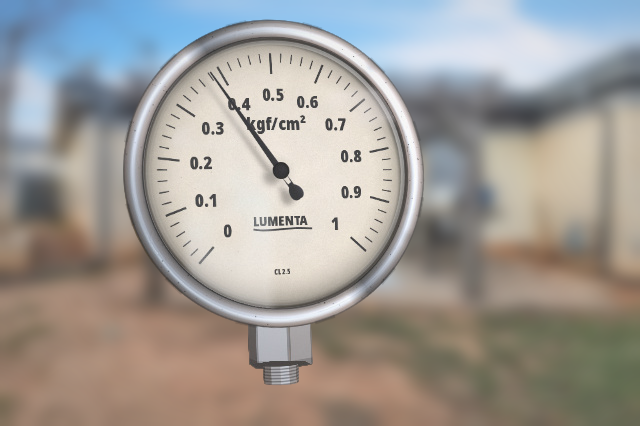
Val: 0.38; kg/cm²
